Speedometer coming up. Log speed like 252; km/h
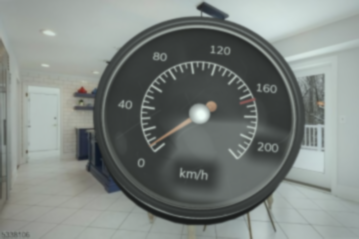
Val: 5; km/h
